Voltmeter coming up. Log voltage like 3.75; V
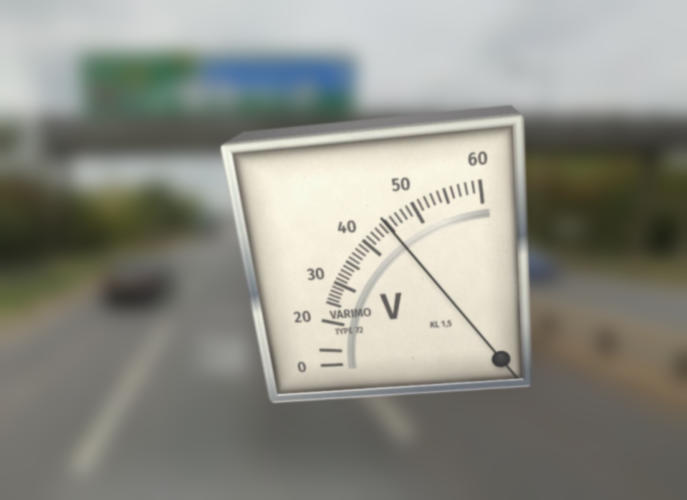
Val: 45; V
